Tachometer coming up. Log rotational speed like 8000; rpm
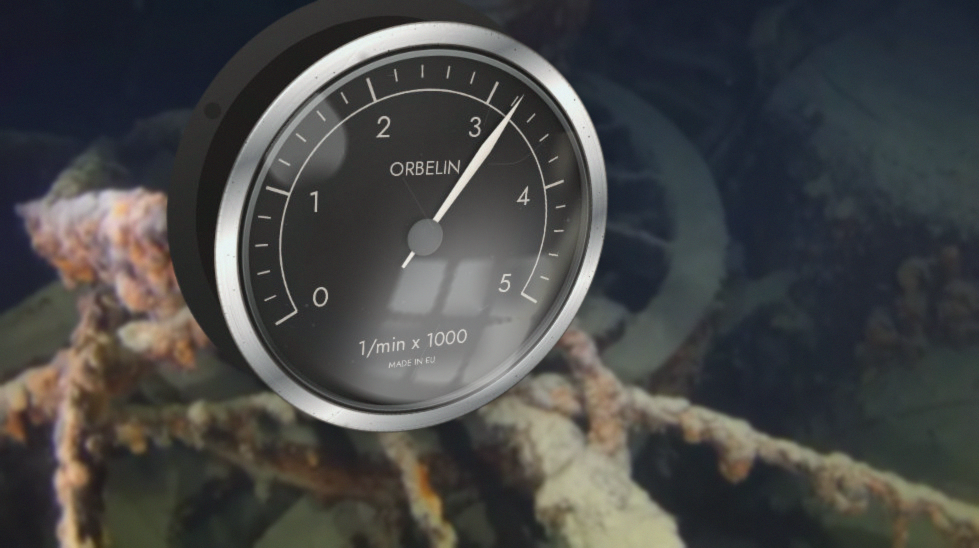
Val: 3200; rpm
